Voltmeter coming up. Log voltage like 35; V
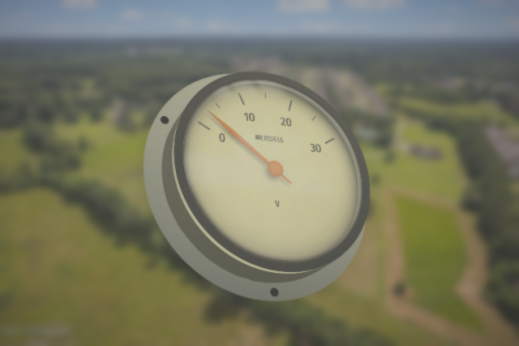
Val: 2.5; V
